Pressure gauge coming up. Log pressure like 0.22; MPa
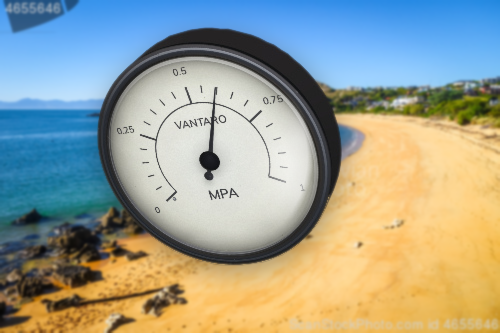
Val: 0.6; MPa
